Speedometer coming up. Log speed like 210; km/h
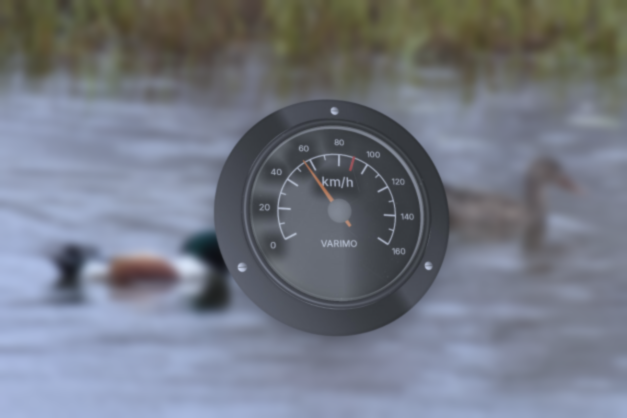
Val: 55; km/h
